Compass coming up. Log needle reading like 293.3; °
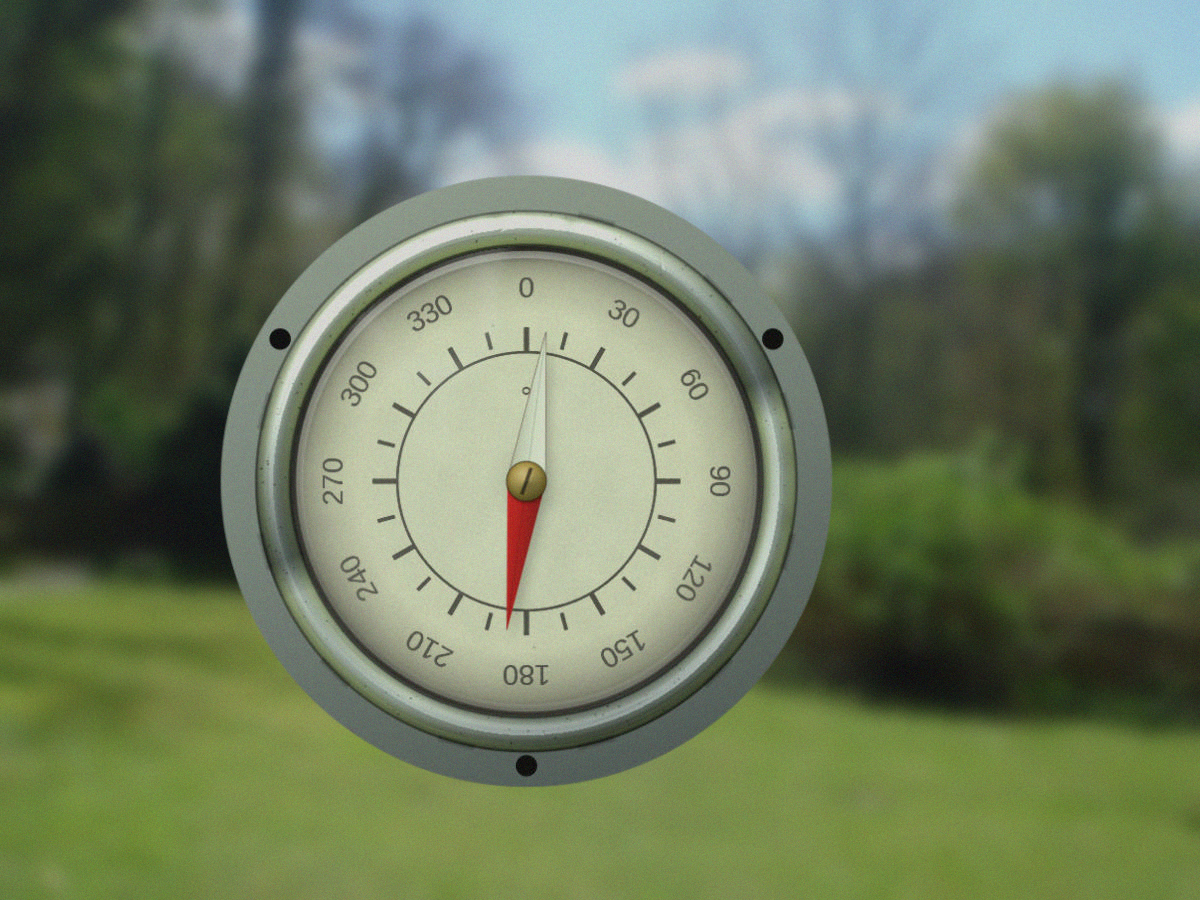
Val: 187.5; °
